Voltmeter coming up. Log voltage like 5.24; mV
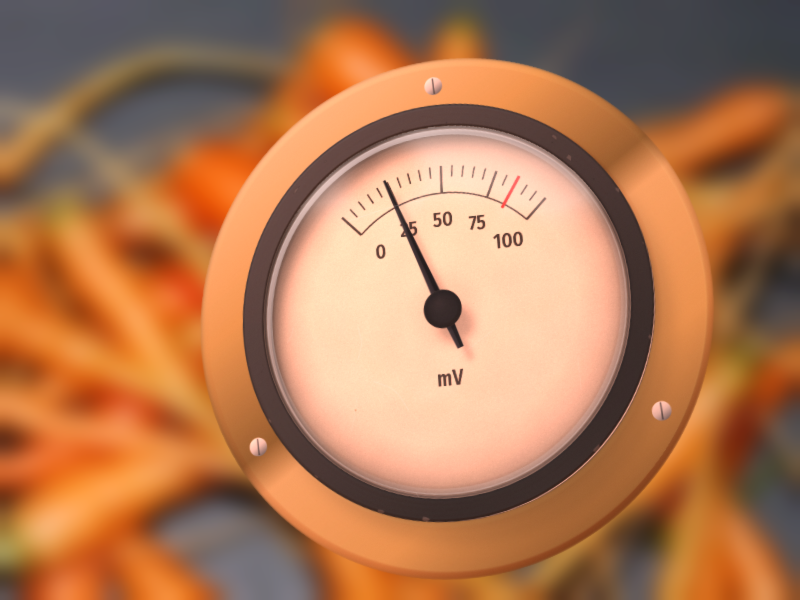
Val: 25; mV
